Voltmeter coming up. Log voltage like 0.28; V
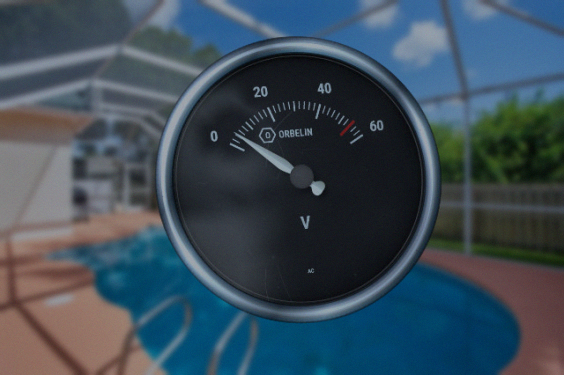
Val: 4; V
